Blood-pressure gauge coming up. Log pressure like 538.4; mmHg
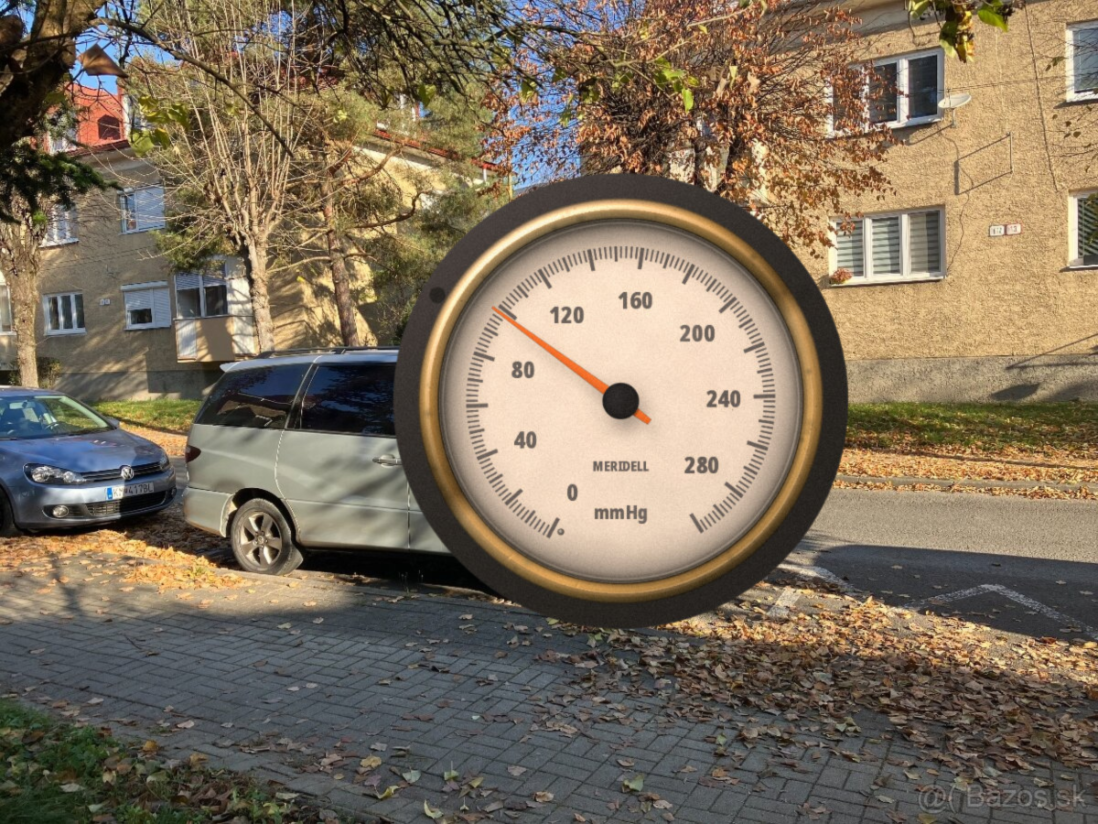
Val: 98; mmHg
